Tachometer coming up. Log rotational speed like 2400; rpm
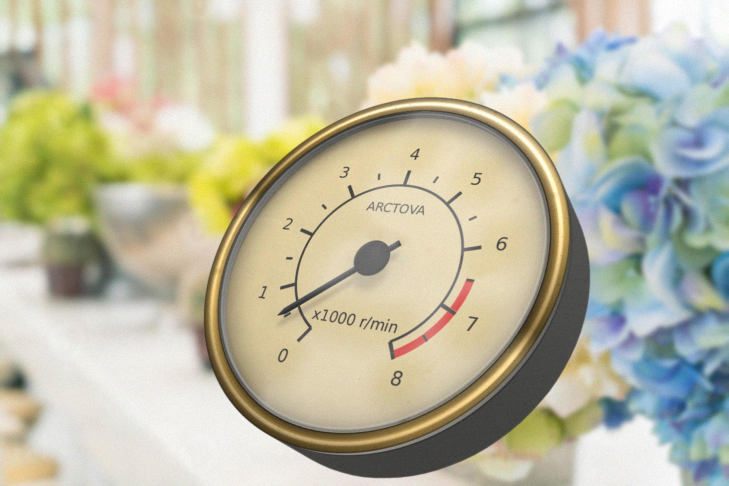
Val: 500; rpm
